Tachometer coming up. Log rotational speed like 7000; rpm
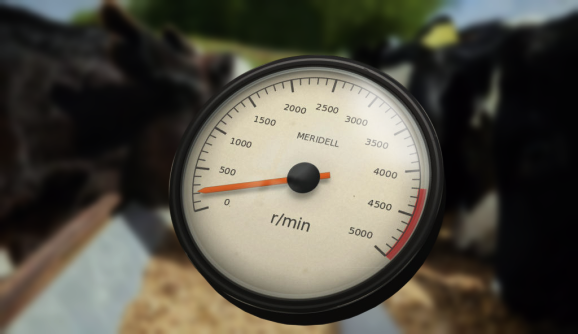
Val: 200; rpm
